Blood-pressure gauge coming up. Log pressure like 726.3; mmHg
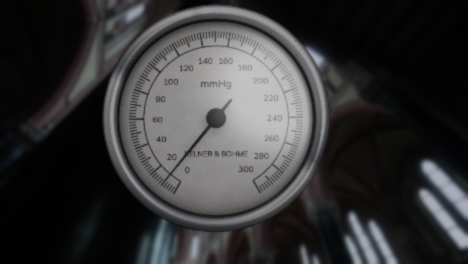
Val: 10; mmHg
